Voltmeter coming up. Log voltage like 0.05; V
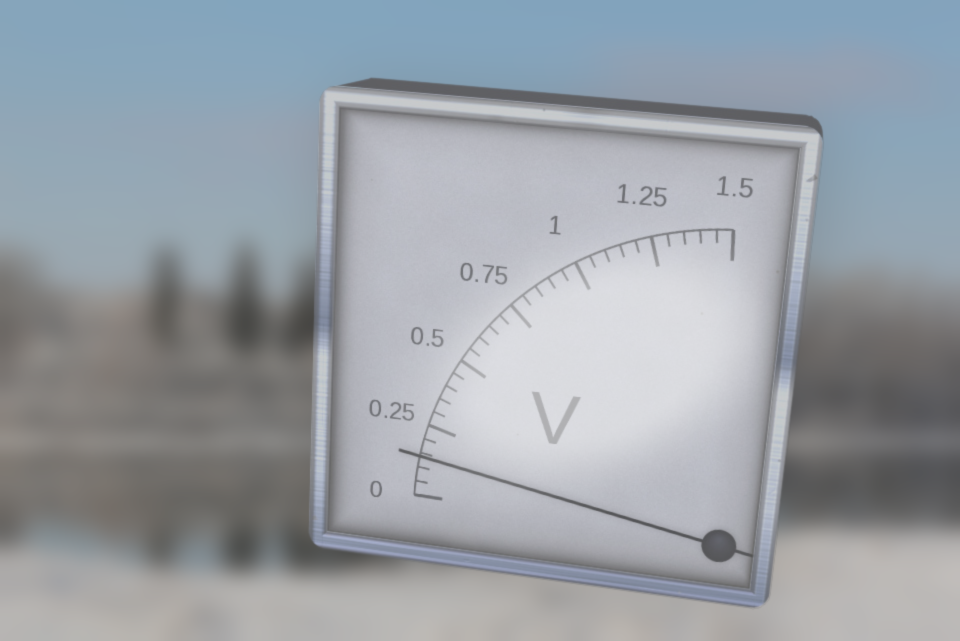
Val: 0.15; V
